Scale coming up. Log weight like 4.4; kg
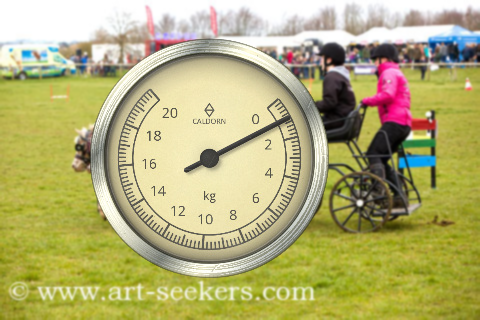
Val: 1; kg
